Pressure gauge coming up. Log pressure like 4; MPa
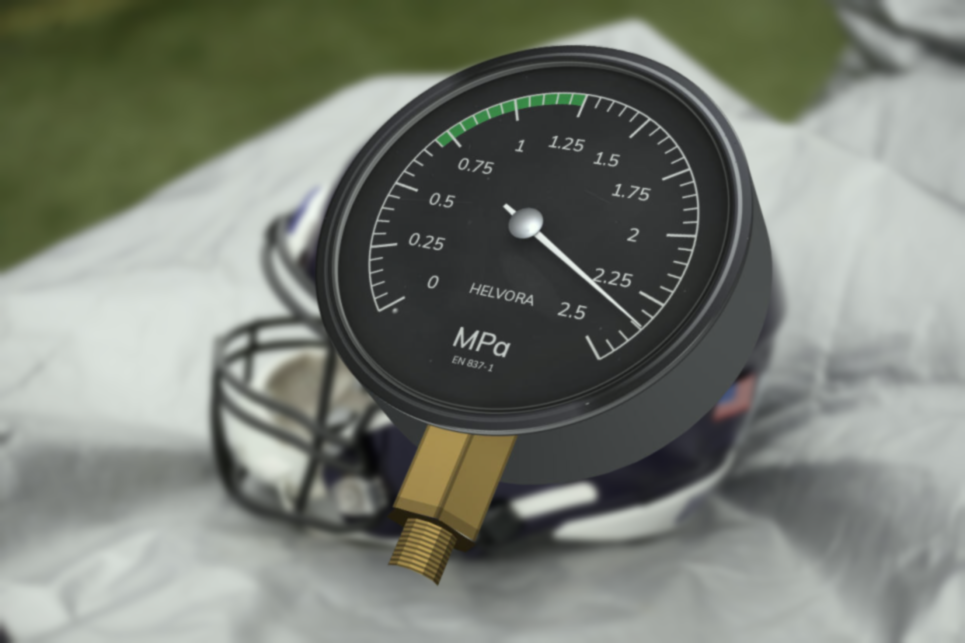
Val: 2.35; MPa
